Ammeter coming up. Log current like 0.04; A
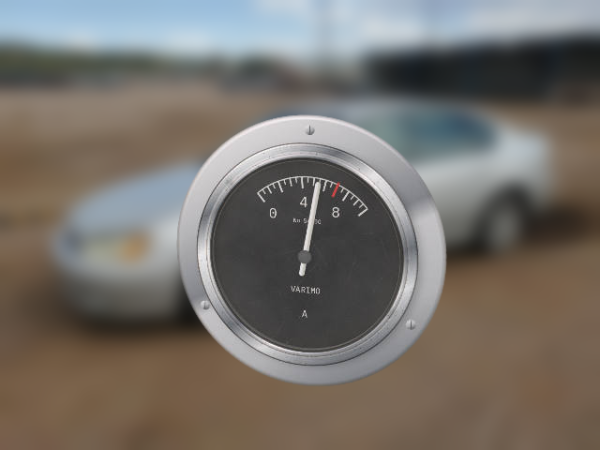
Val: 5.5; A
